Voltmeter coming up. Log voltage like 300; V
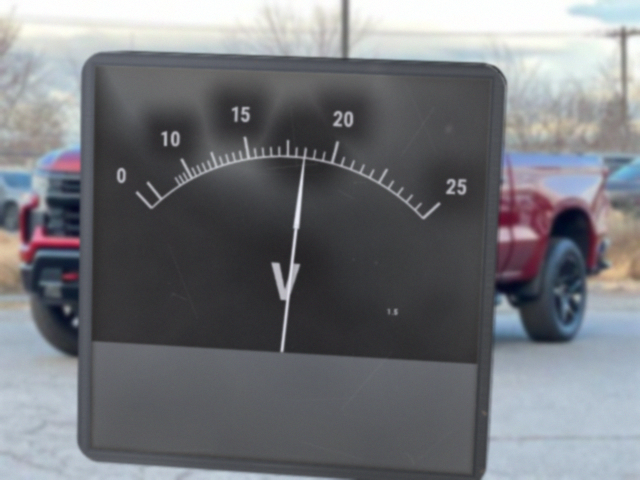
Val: 18.5; V
